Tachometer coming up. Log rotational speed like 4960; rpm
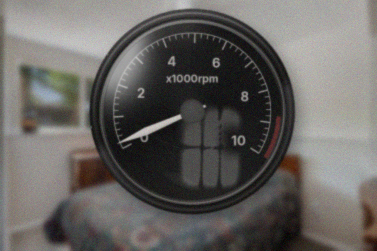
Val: 200; rpm
